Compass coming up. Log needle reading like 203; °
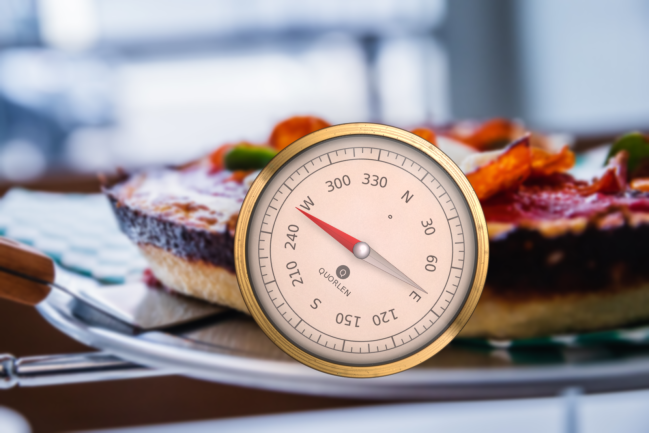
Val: 262.5; °
